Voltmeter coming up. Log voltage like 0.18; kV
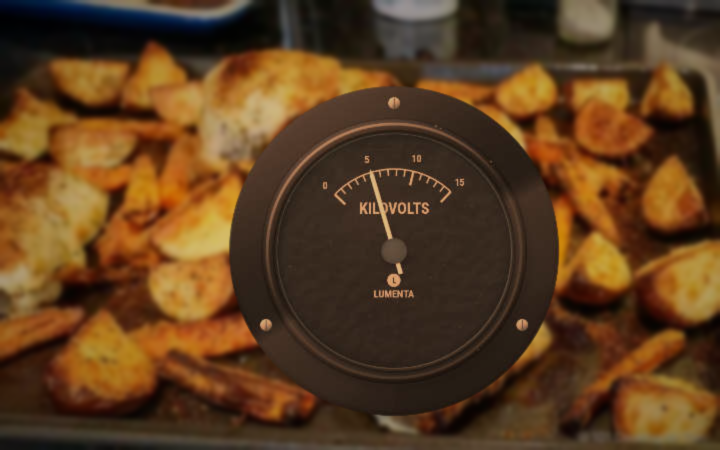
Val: 5; kV
